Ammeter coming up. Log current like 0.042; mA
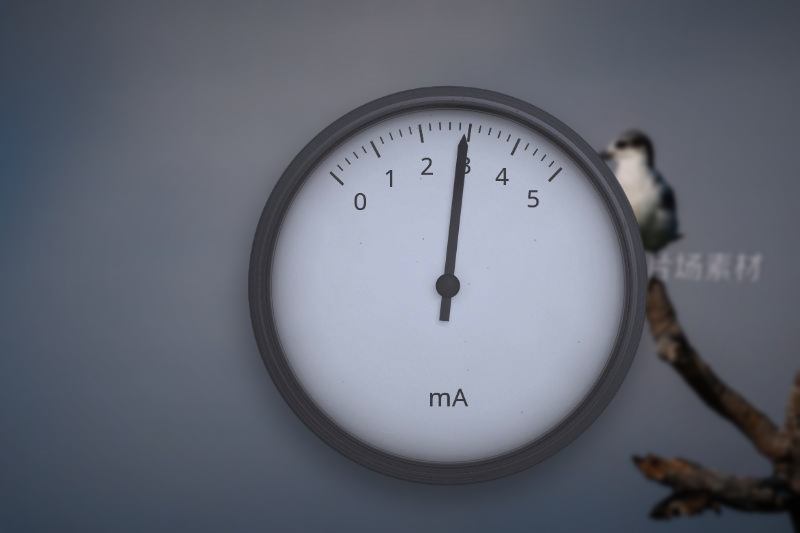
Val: 2.9; mA
